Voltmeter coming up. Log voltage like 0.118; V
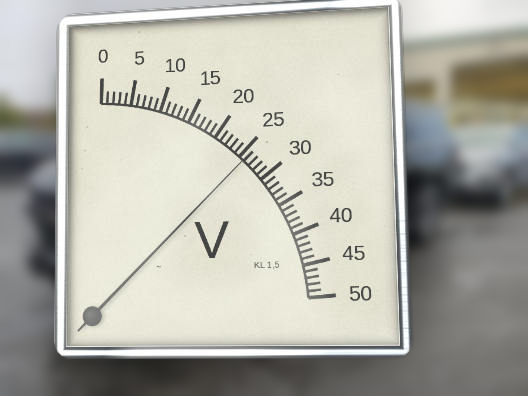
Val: 26; V
